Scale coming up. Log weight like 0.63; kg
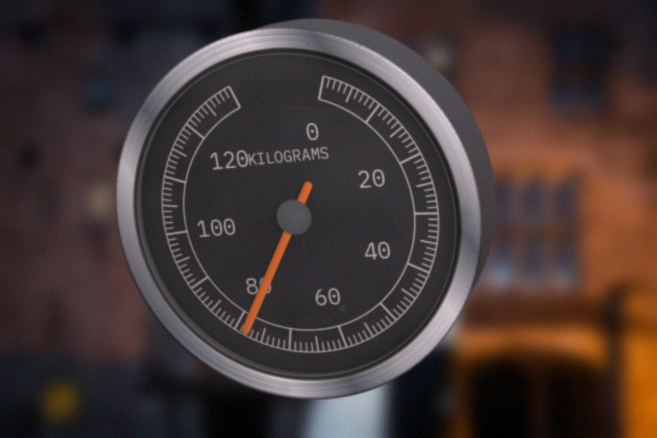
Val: 78; kg
